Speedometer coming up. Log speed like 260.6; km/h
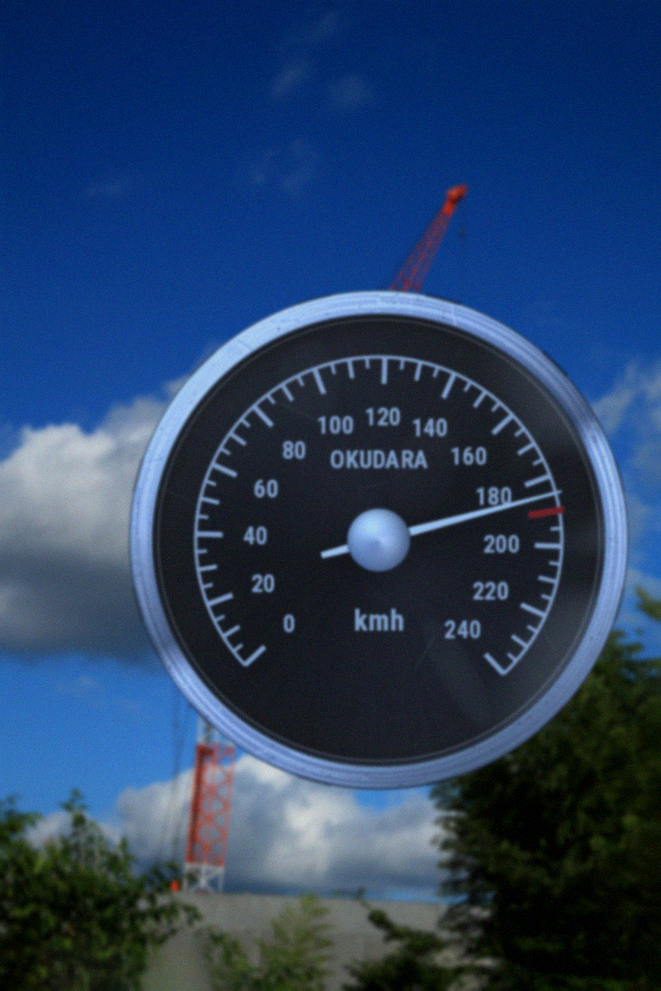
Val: 185; km/h
